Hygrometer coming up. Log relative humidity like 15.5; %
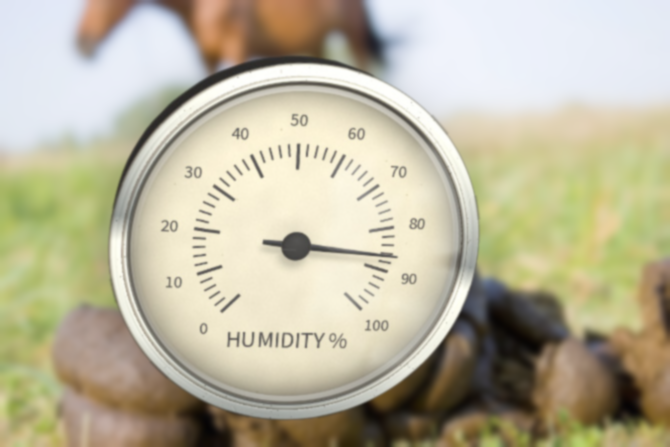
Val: 86; %
